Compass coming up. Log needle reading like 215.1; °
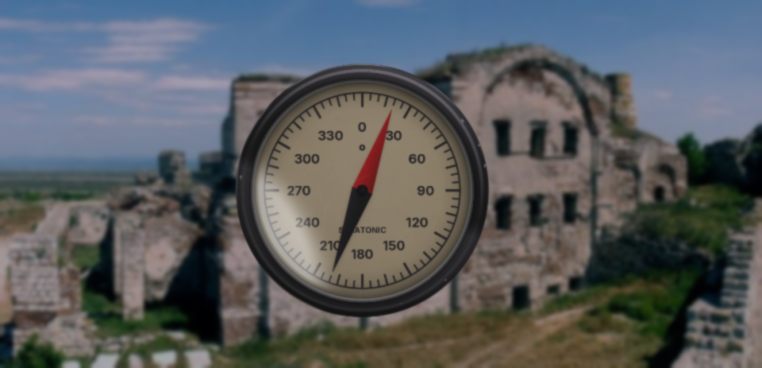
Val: 20; °
